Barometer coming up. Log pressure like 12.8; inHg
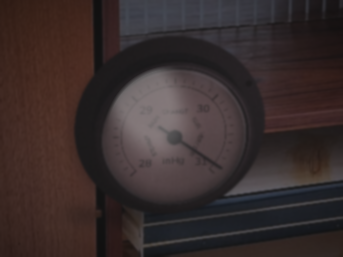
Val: 30.9; inHg
